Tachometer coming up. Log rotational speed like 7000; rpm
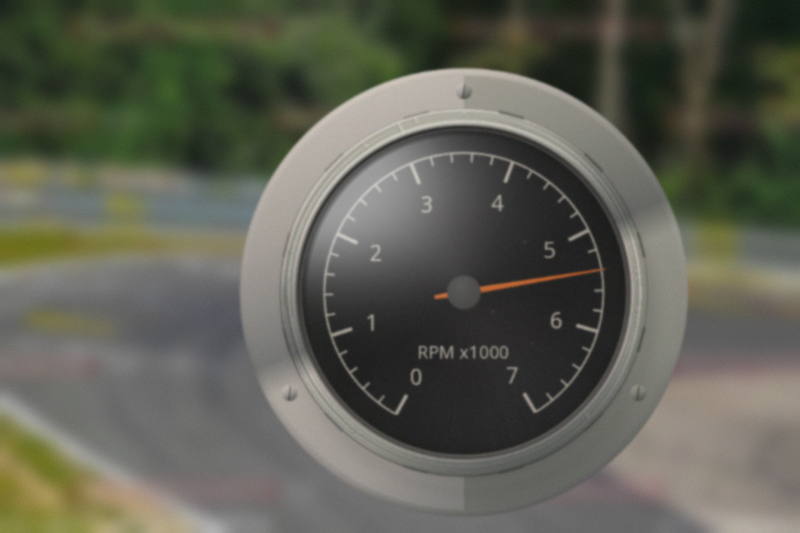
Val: 5400; rpm
